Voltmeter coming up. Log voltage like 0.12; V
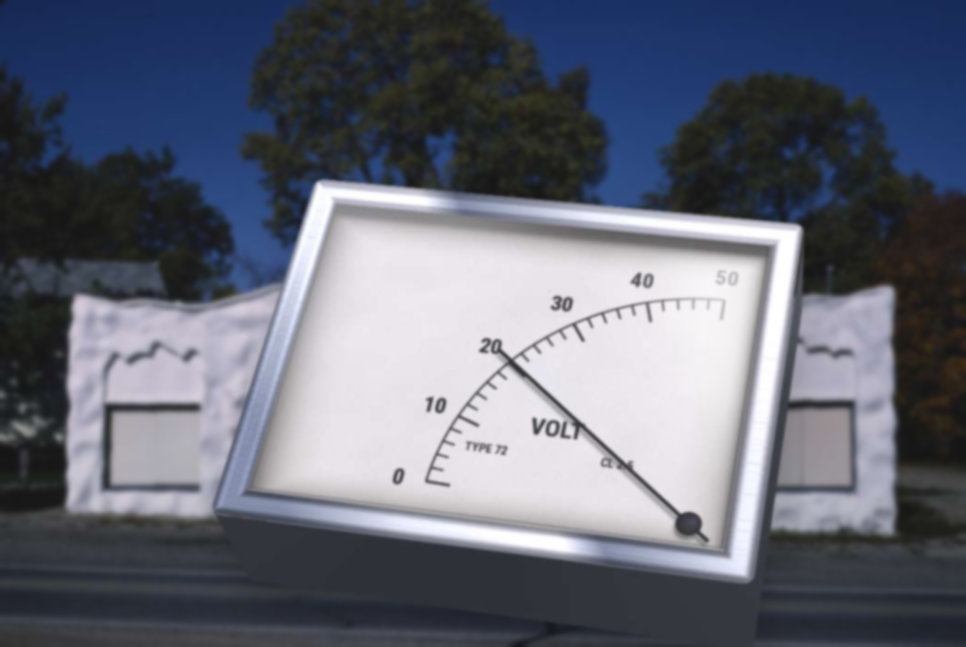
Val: 20; V
